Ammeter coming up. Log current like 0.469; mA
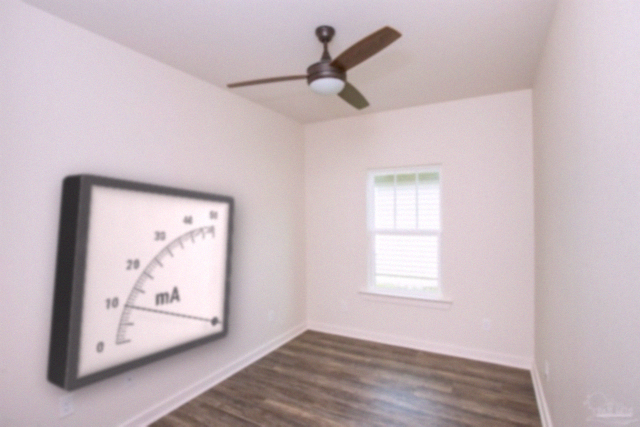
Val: 10; mA
